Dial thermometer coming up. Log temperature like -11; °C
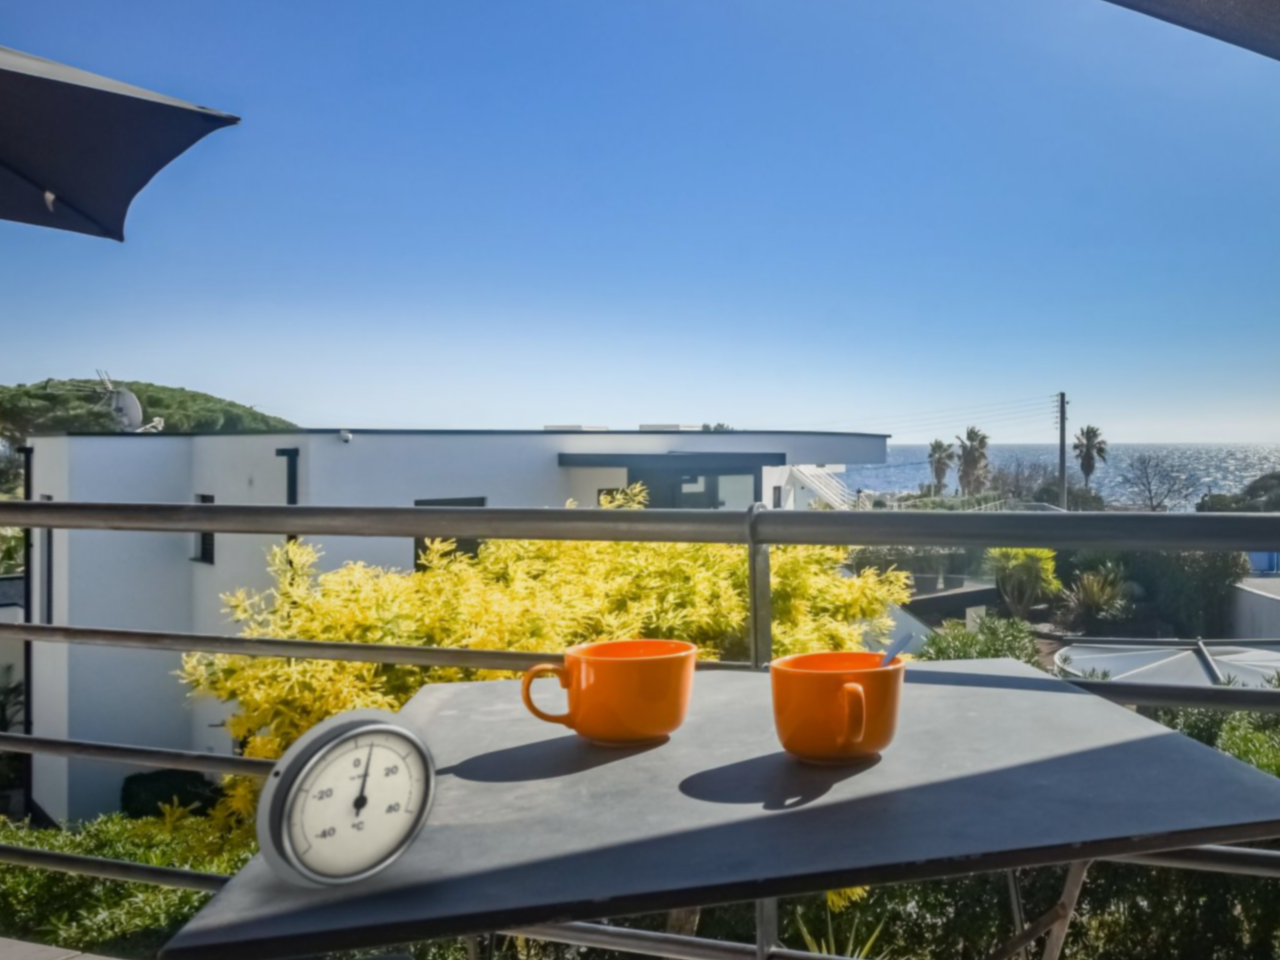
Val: 5; °C
